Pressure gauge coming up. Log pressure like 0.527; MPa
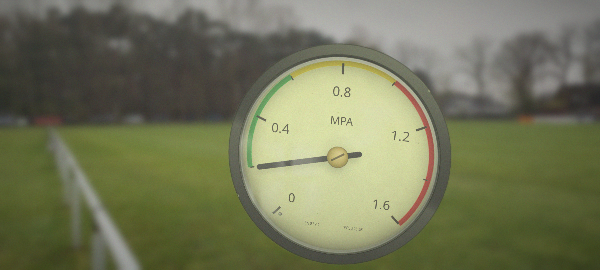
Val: 0.2; MPa
